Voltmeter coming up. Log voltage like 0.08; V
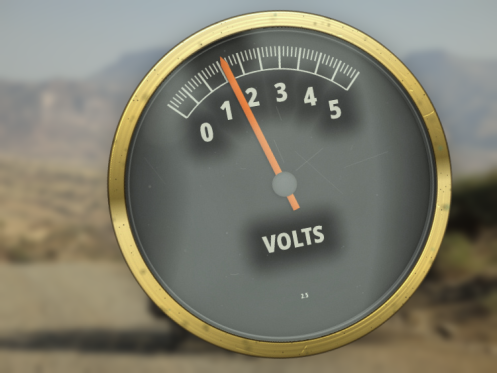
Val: 1.6; V
